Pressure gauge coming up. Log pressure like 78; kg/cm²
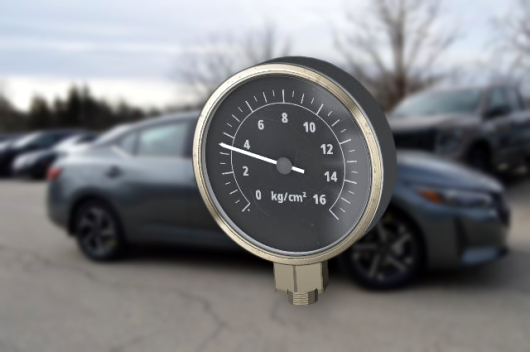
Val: 3.5; kg/cm²
